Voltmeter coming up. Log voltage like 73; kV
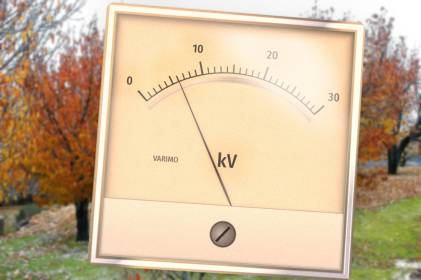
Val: 6; kV
